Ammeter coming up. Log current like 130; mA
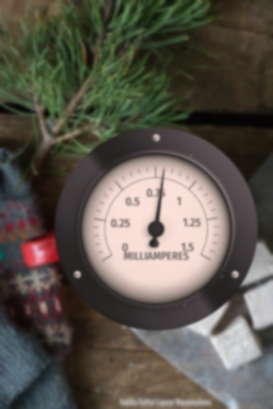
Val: 0.8; mA
